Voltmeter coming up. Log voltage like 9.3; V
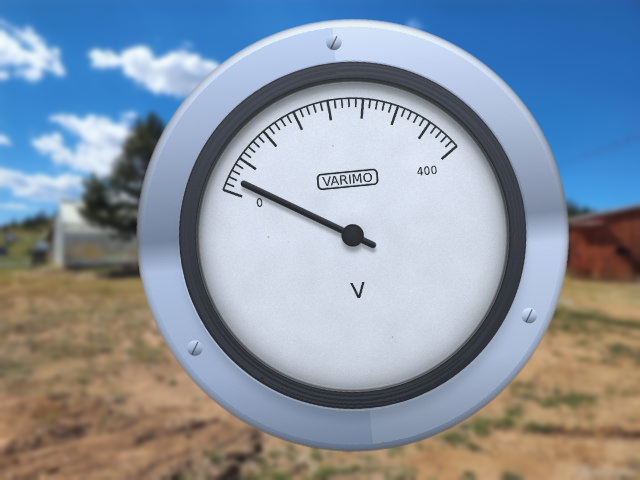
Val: 20; V
